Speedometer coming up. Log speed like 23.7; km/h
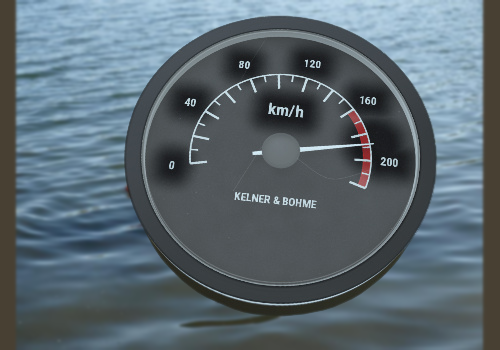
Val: 190; km/h
